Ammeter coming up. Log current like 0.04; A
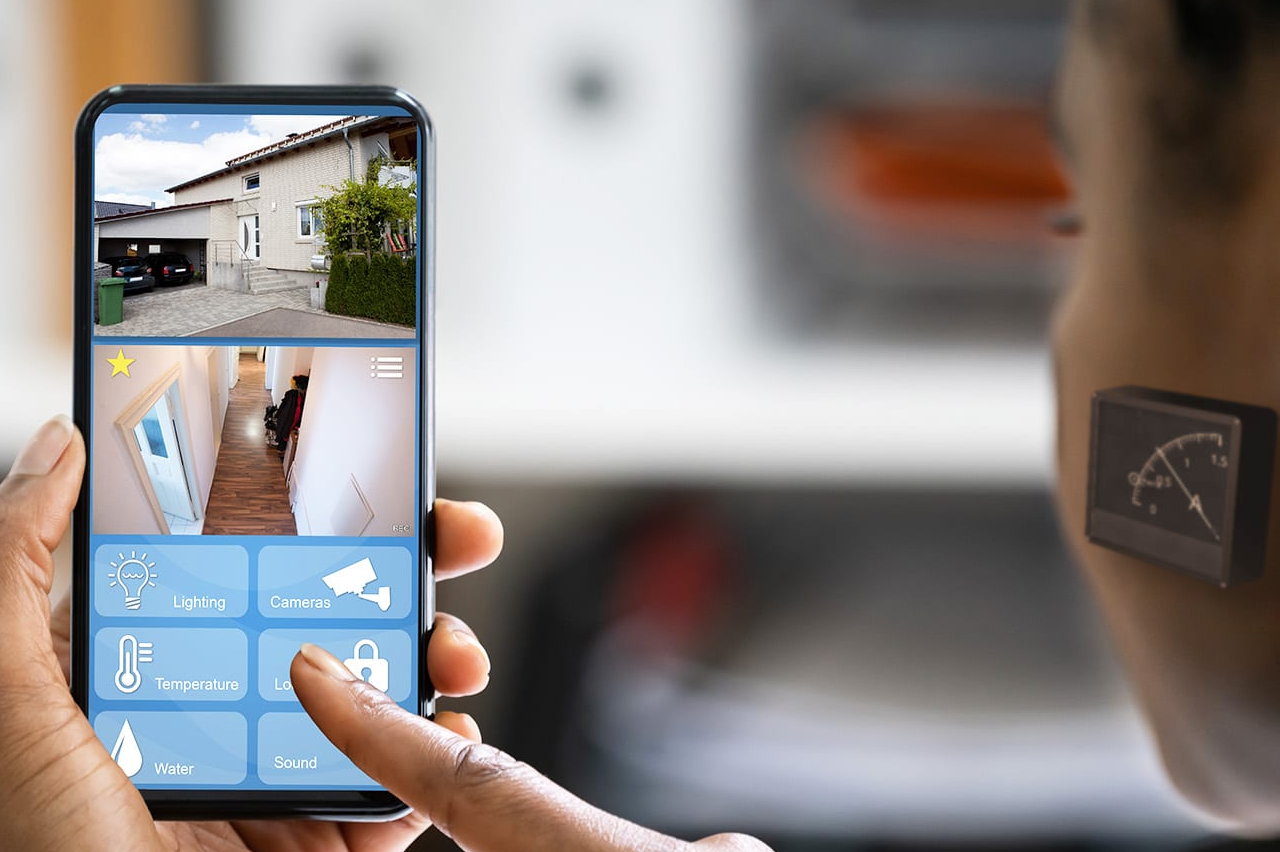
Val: 0.75; A
